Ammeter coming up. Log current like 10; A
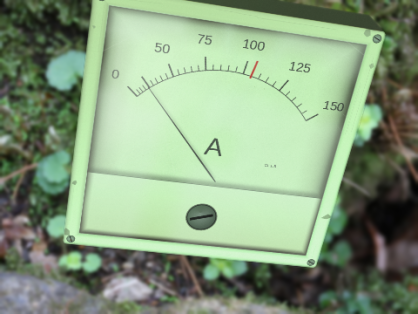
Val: 25; A
